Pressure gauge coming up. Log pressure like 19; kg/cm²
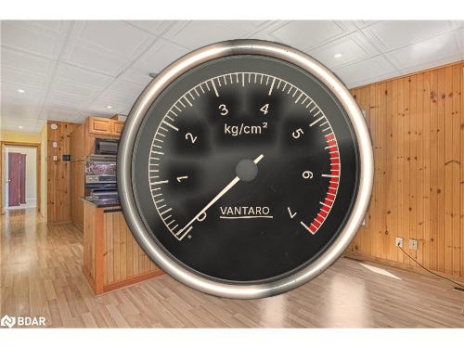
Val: 0.1; kg/cm²
